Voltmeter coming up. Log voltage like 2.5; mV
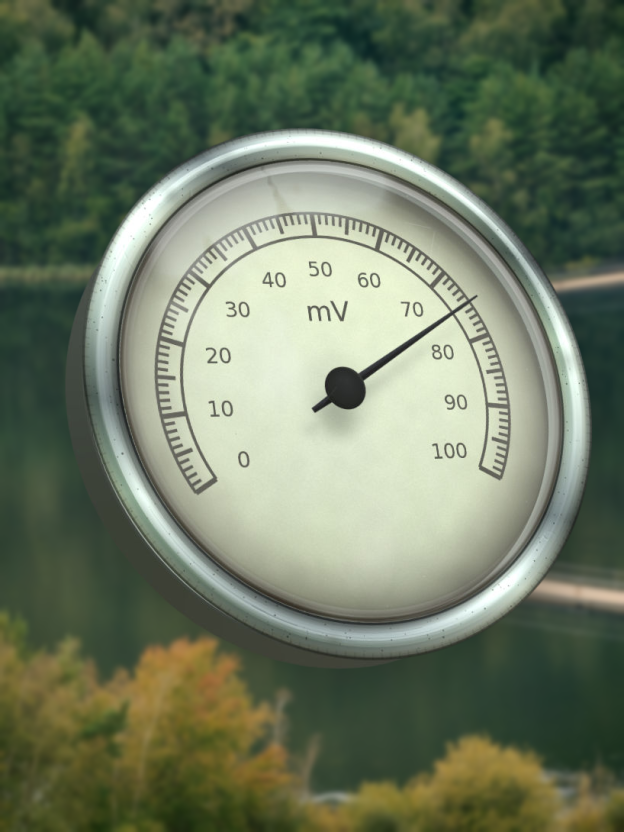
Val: 75; mV
